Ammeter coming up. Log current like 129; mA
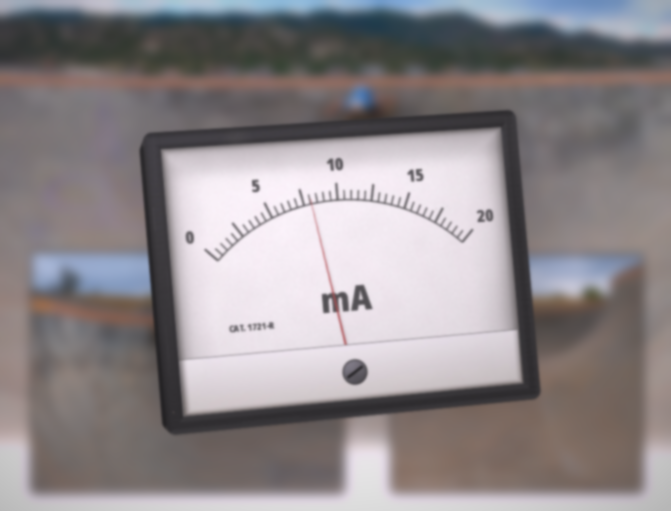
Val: 8; mA
